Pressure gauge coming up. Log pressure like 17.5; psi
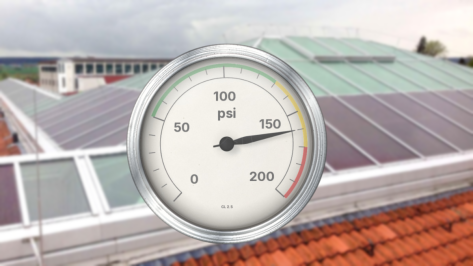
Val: 160; psi
